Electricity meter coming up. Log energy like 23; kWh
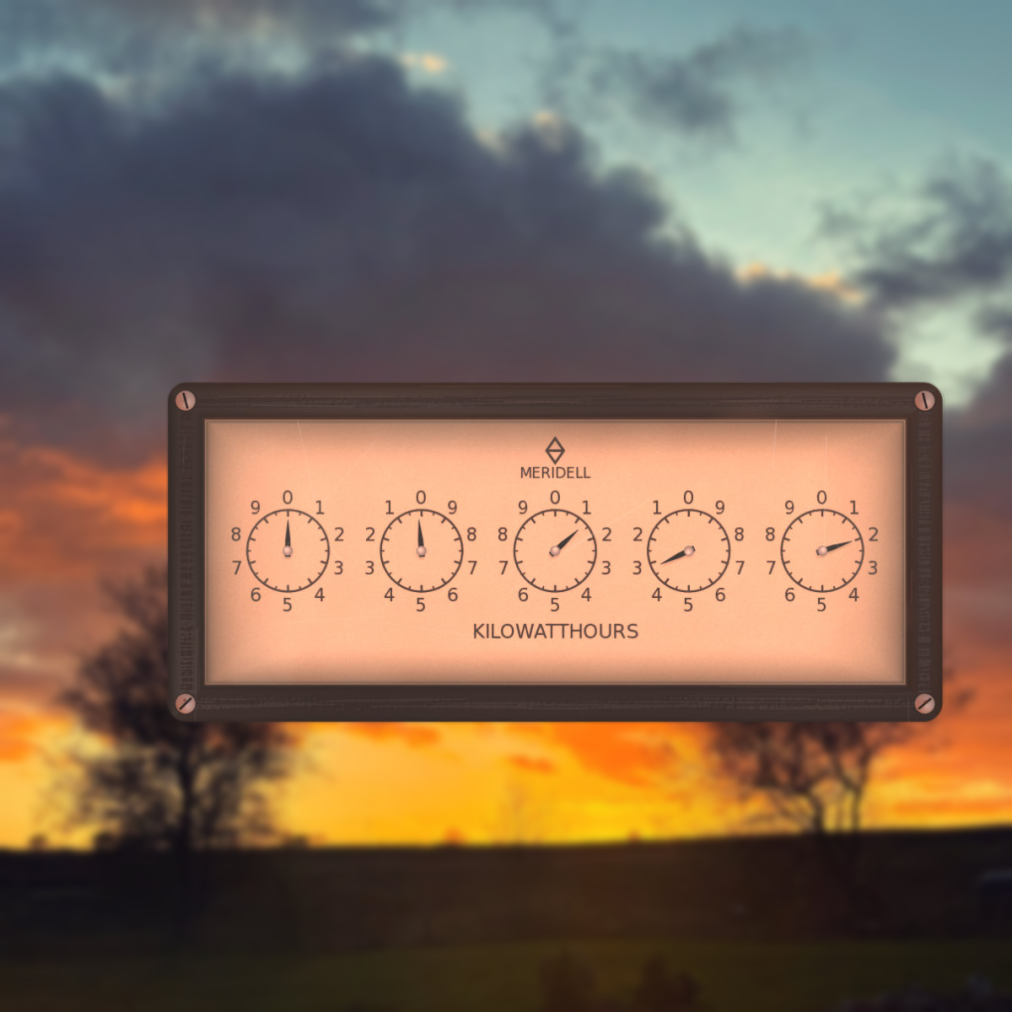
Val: 132; kWh
